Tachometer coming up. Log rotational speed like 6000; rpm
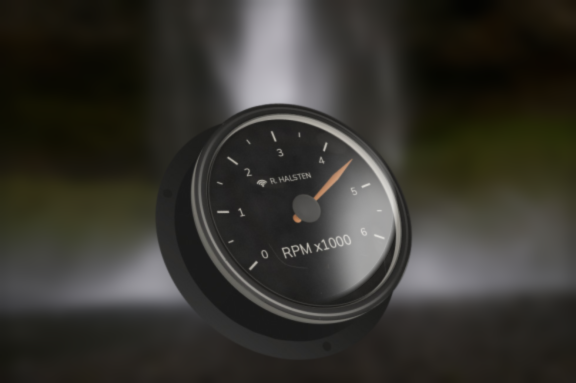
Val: 4500; rpm
